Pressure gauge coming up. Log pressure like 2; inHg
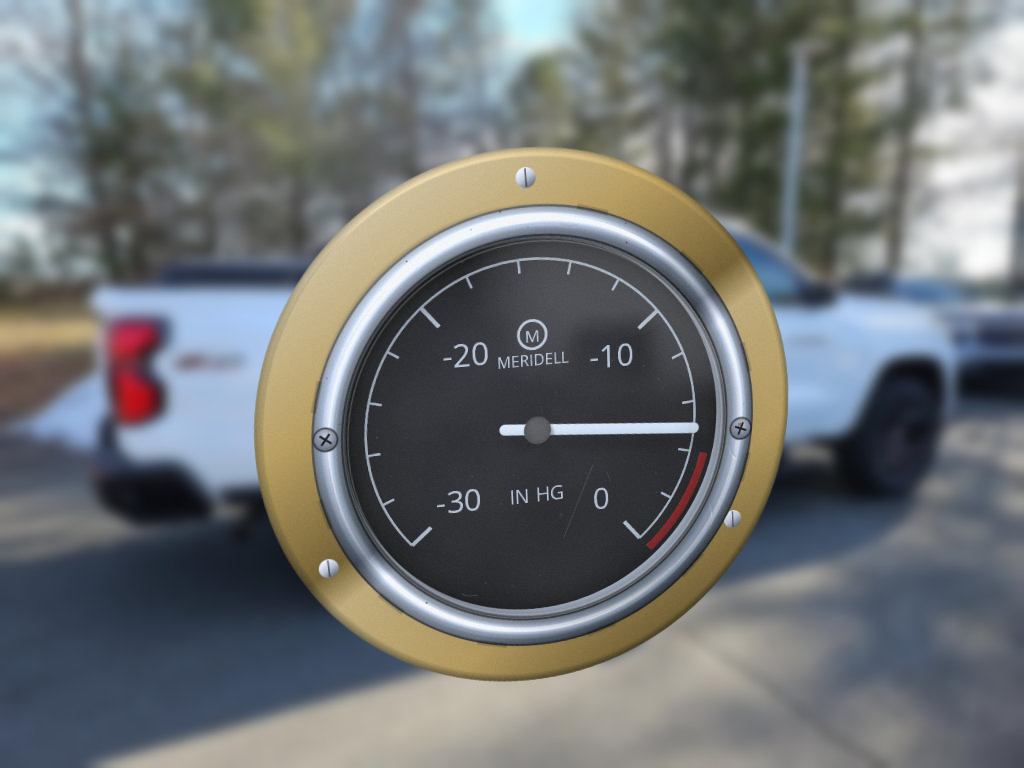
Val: -5; inHg
